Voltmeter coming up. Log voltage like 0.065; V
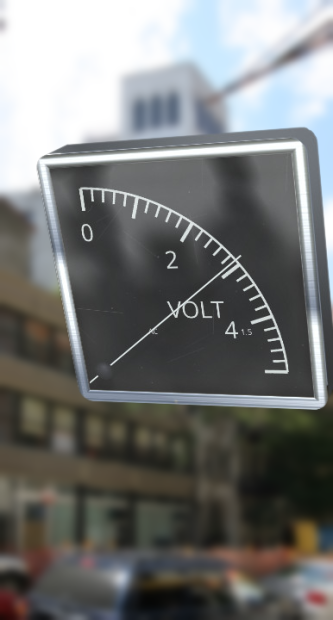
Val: 2.9; V
